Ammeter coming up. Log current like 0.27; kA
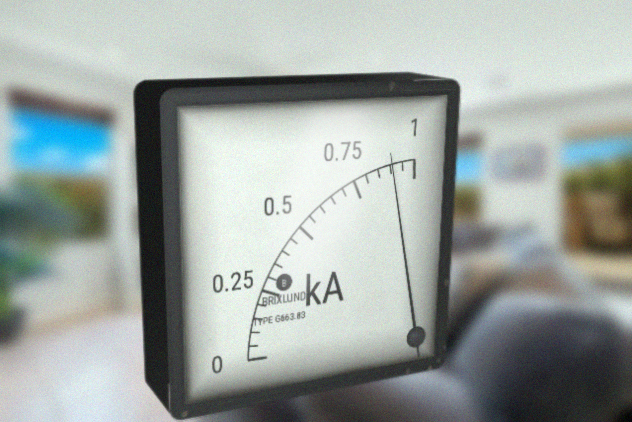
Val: 0.9; kA
